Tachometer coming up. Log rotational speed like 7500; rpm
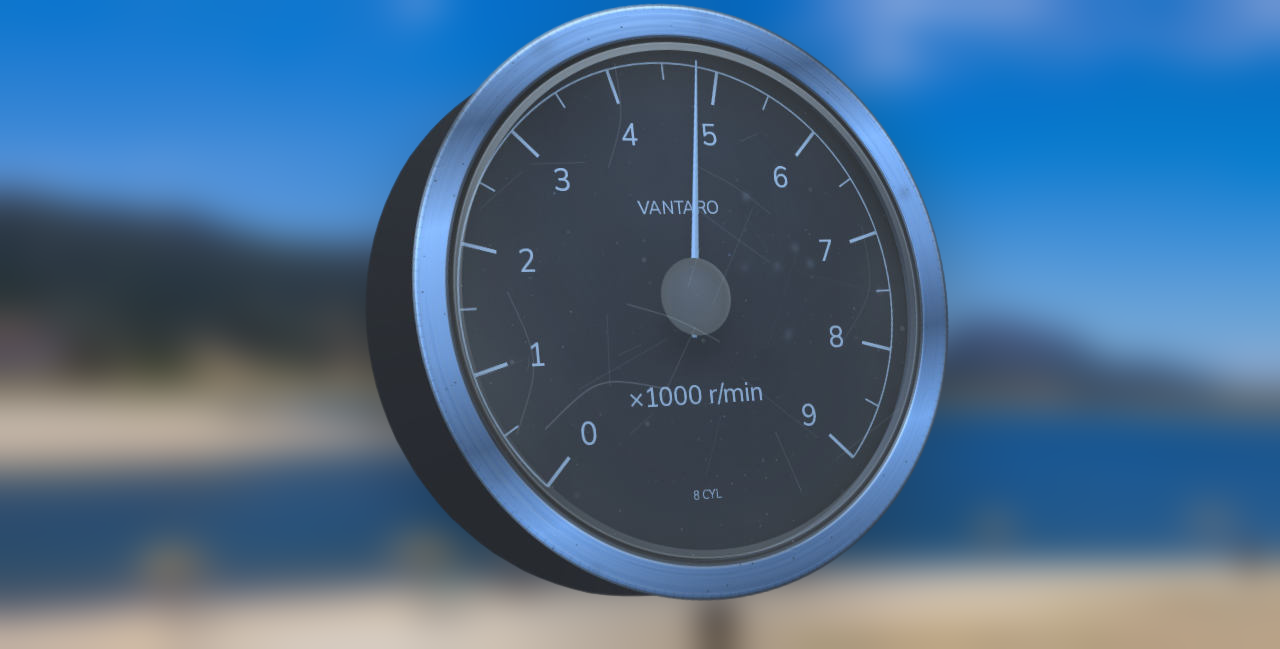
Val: 4750; rpm
